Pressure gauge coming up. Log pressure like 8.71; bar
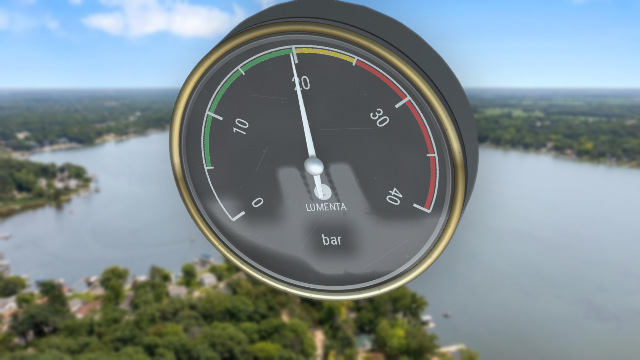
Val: 20; bar
